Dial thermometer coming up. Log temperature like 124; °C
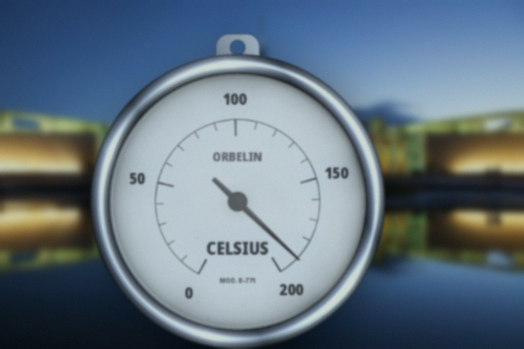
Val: 190; °C
